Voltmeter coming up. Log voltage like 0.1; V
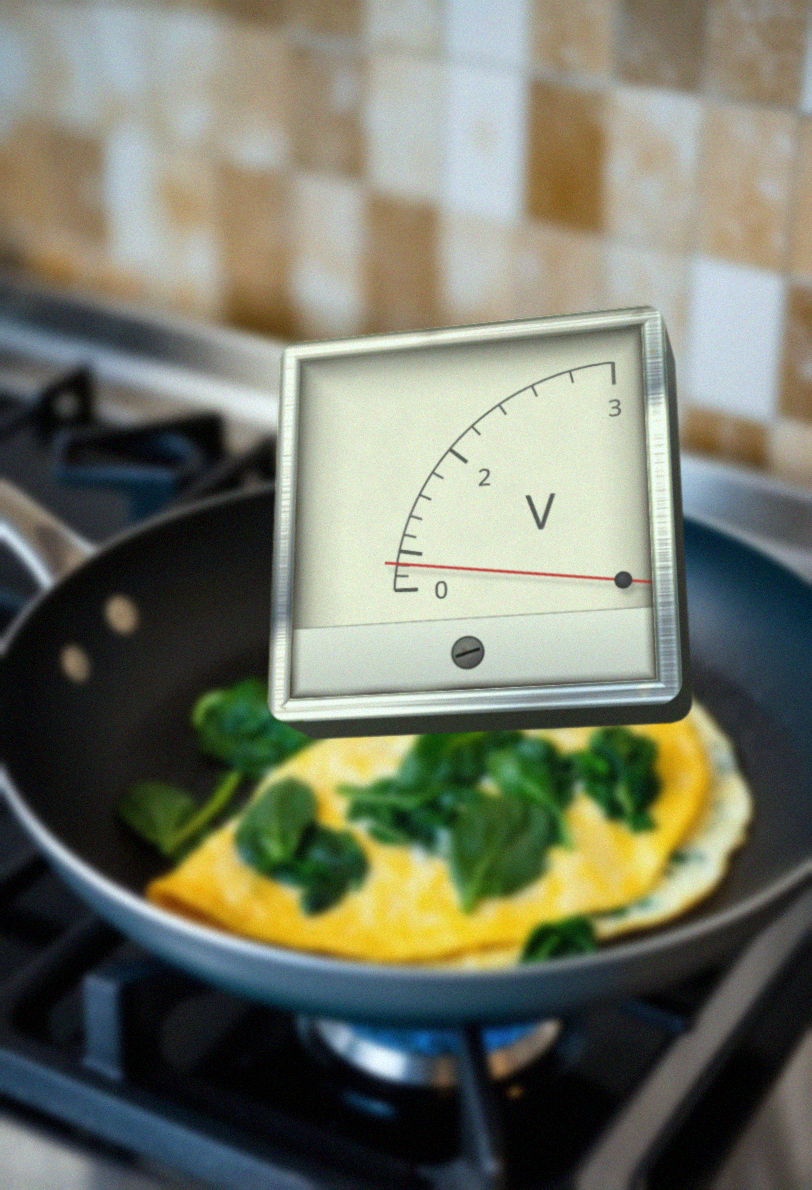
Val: 0.8; V
